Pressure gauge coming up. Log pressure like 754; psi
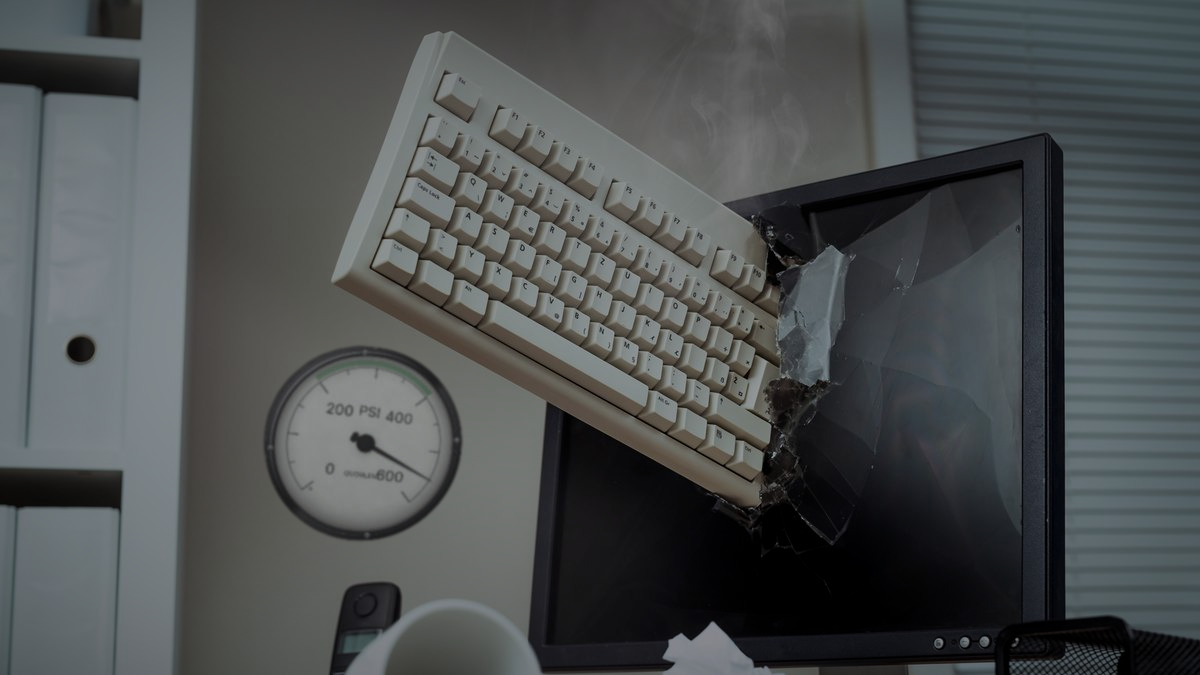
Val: 550; psi
